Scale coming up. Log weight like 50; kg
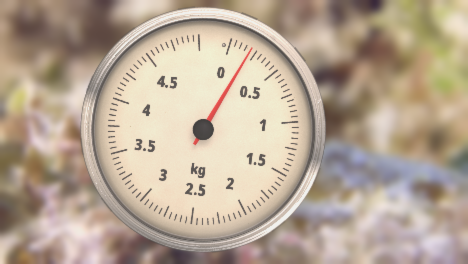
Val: 0.2; kg
